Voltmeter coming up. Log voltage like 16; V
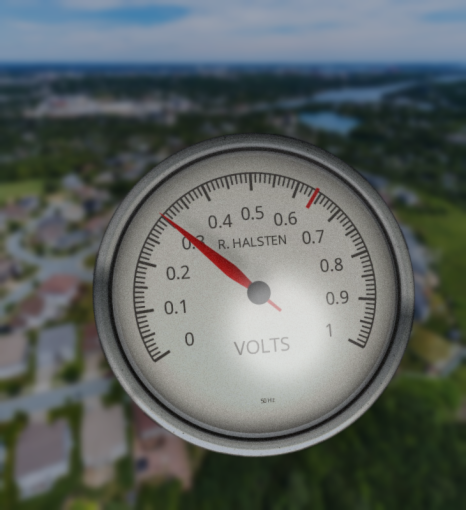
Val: 0.3; V
